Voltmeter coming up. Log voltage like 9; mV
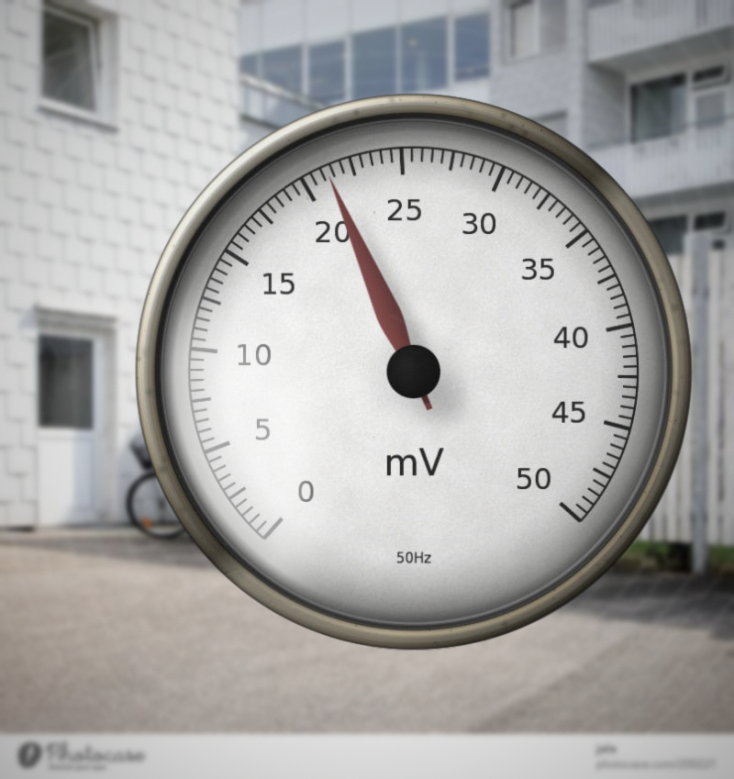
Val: 21.25; mV
